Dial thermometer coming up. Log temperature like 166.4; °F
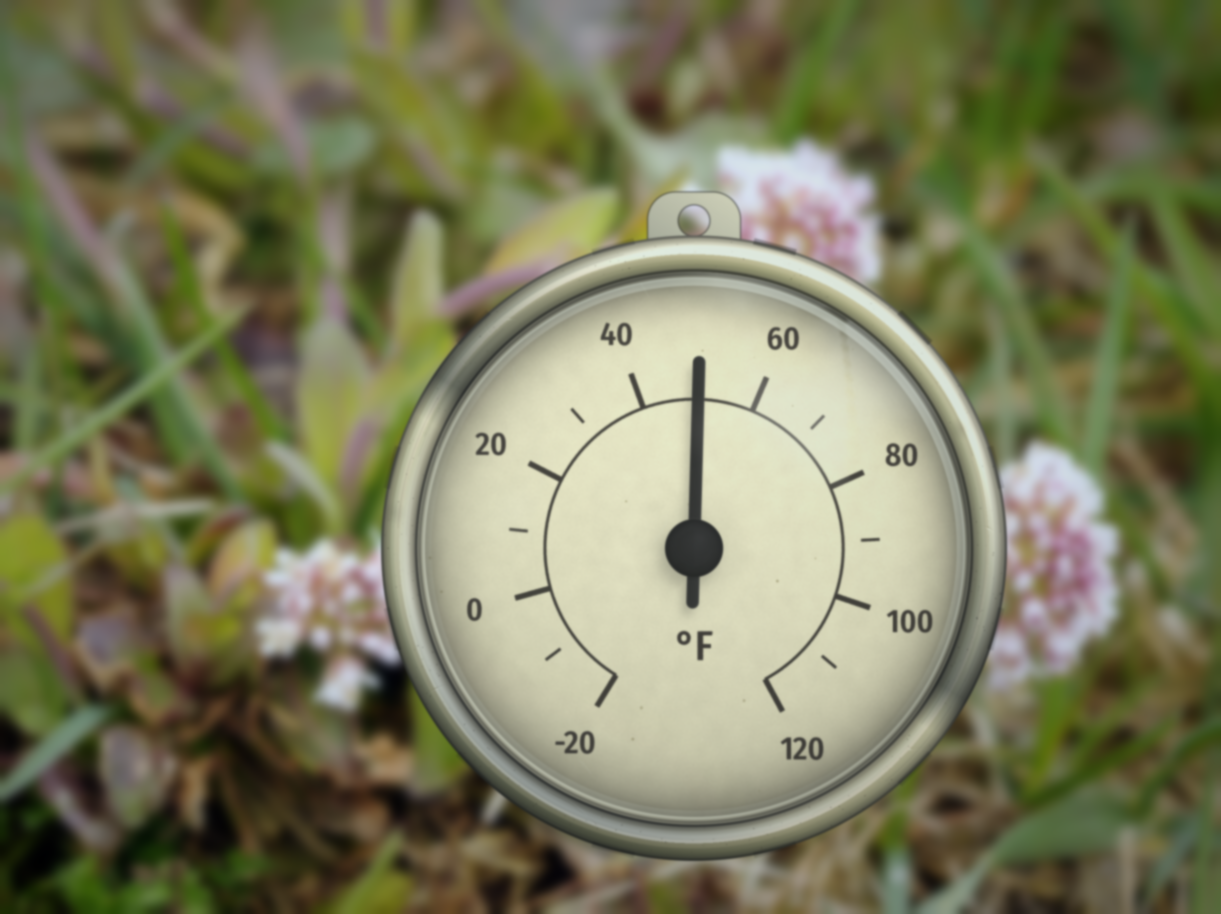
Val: 50; °F
